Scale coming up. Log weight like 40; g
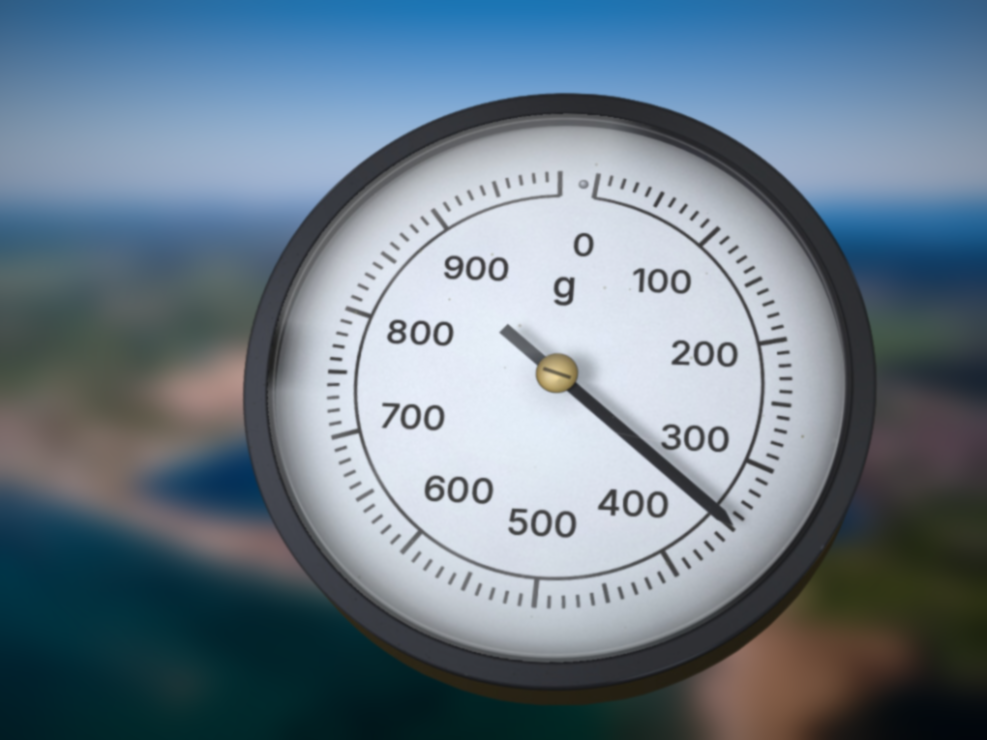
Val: 350; g
